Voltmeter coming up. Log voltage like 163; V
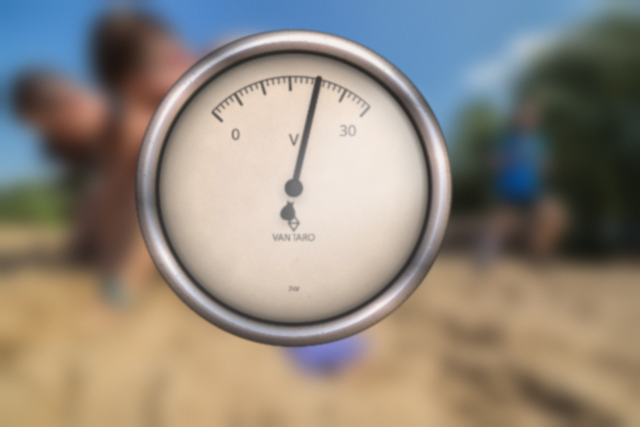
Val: 20; V
